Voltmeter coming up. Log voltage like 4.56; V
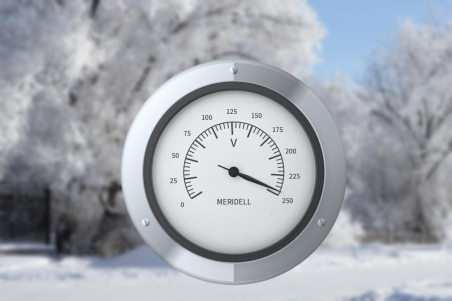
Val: 245; V
